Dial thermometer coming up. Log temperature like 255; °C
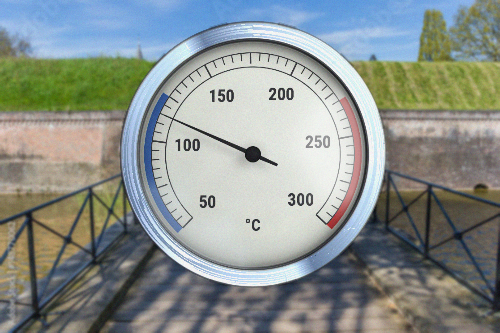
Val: 115; °C
